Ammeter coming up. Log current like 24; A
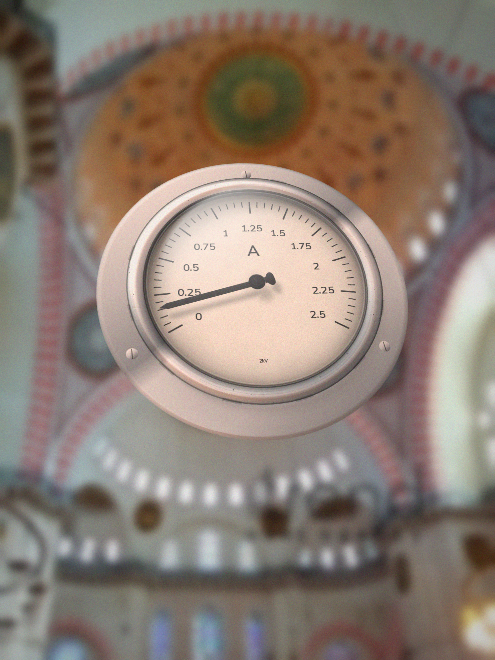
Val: 0.15; A
